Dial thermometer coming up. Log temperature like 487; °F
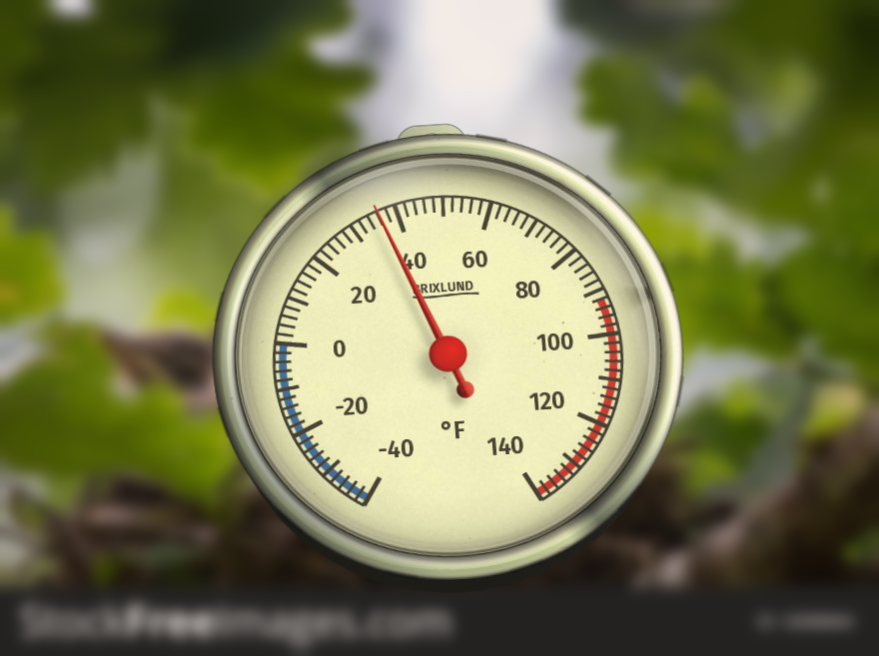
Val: 36; °F
